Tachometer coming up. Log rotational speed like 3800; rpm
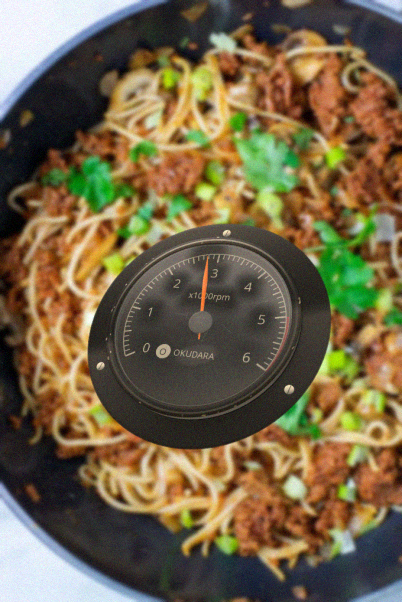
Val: 2800; rpm
